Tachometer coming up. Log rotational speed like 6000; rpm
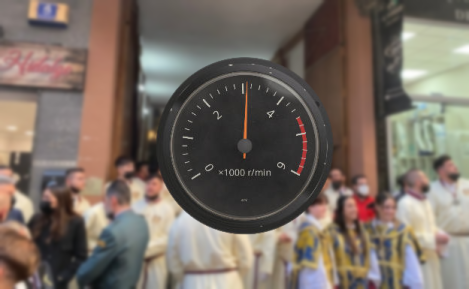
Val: 3100; rpm
